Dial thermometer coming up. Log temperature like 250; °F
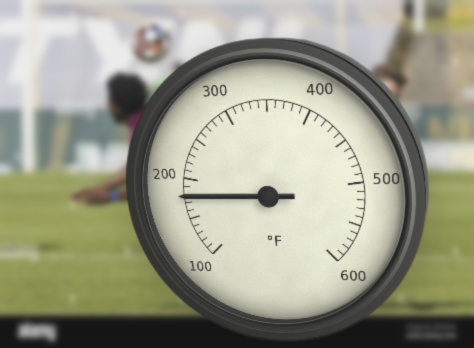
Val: 180; °F
